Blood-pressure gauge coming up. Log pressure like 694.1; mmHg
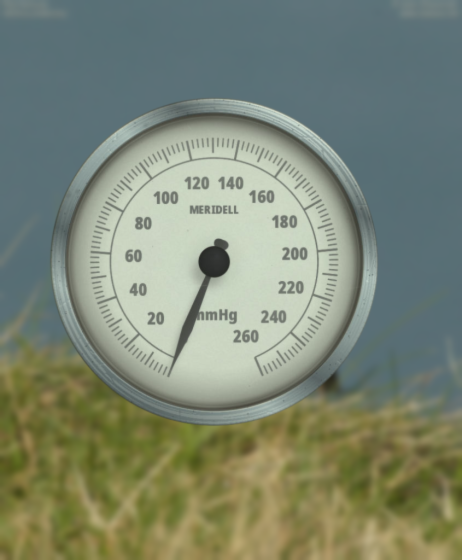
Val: 0; mmHg
